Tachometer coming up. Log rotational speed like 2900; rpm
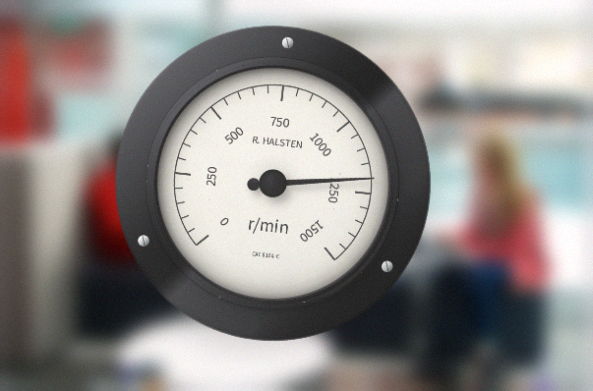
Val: 1200; rpm
